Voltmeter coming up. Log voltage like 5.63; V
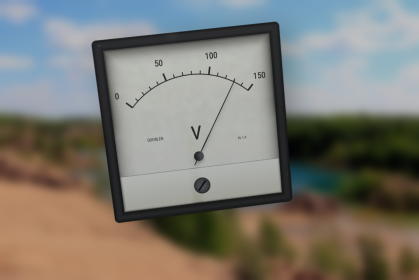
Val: 130; V
